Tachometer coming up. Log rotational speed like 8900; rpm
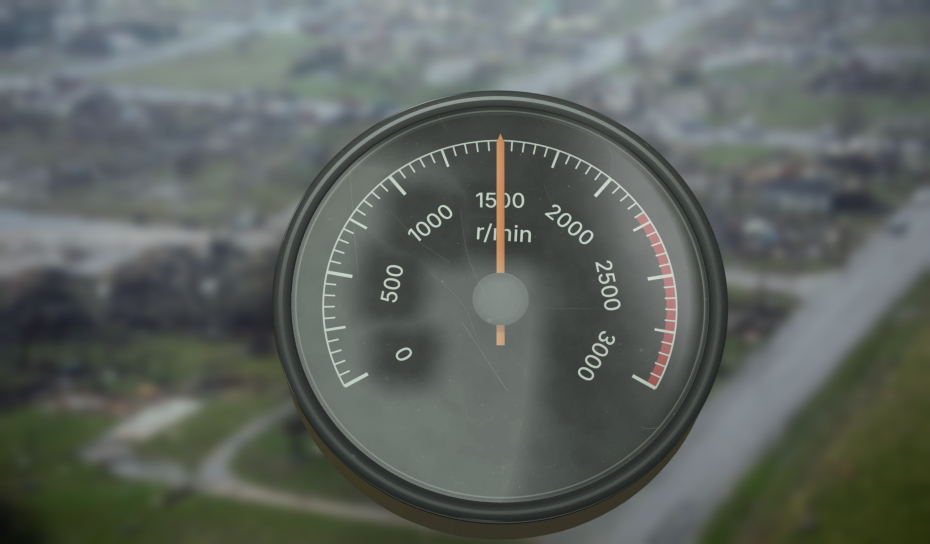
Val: 1500; rpm
